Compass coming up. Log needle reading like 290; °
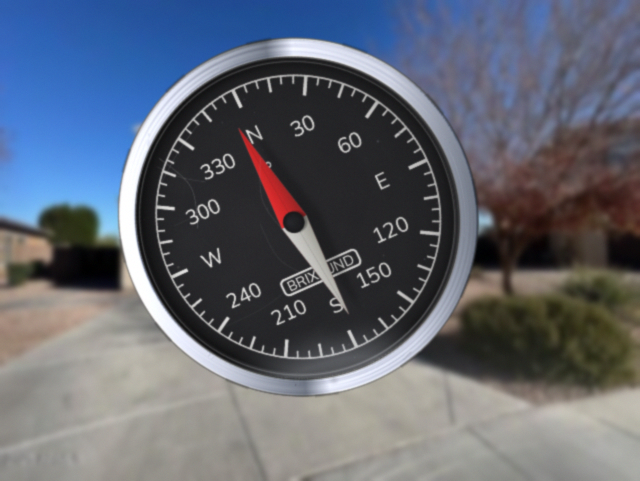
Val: 355; °
